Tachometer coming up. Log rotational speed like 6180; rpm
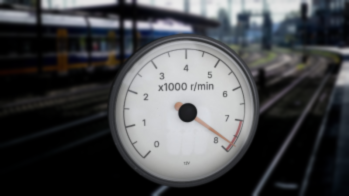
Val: 7750; rpm
